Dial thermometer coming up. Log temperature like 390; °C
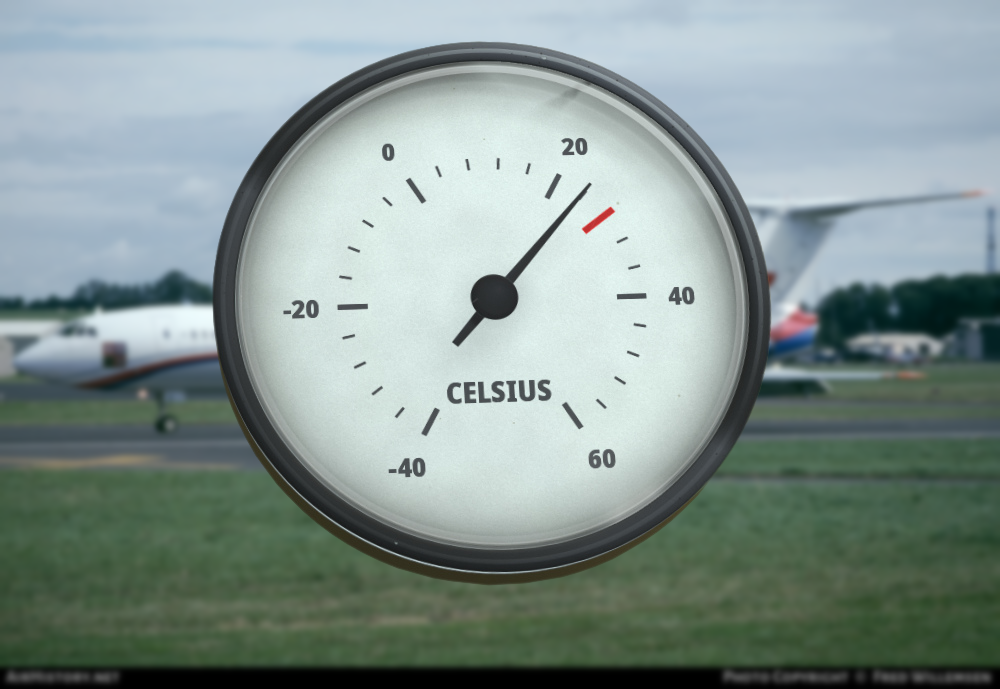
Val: 24; °C
